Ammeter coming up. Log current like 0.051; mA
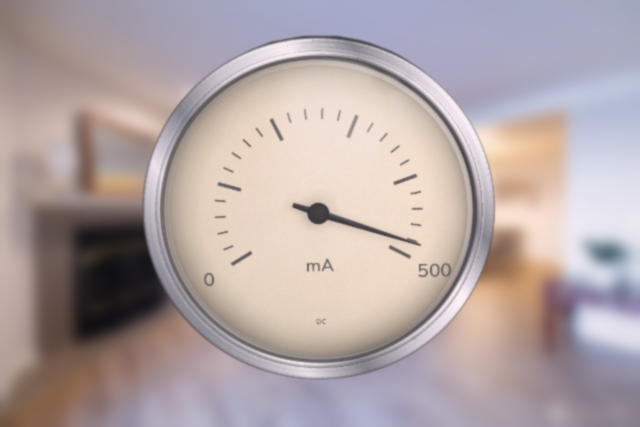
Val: 480; mA
